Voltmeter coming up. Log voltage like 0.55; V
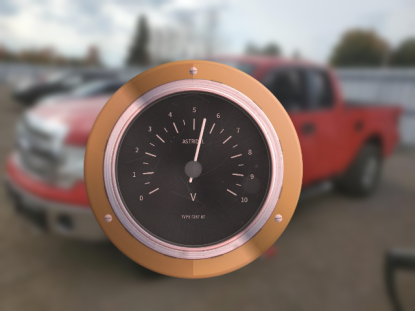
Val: 5.5; V
